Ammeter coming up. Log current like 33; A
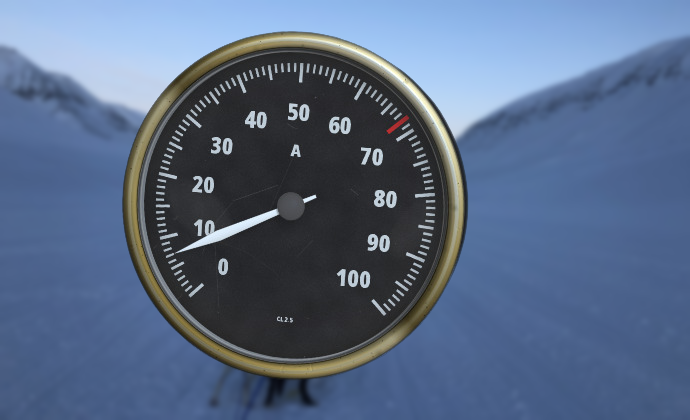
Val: 7; A
